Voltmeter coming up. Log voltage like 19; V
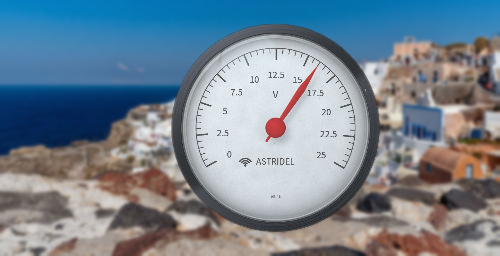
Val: 16; V
